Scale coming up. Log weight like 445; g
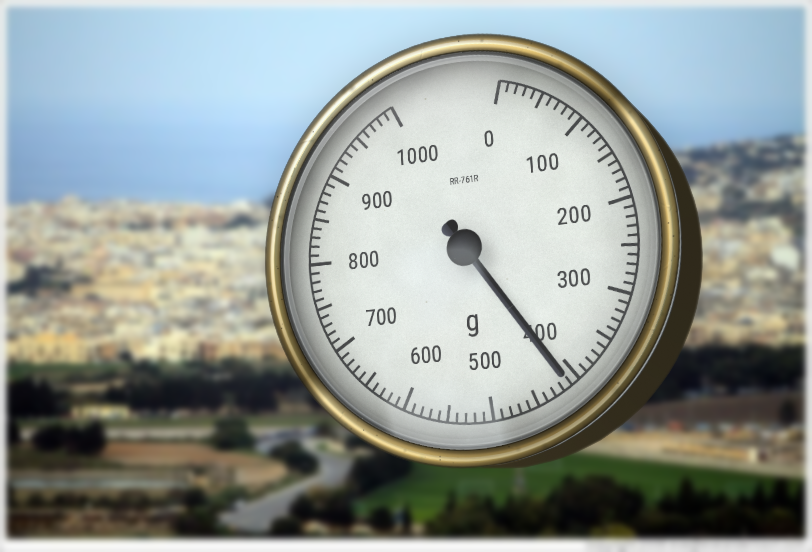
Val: 410; g
